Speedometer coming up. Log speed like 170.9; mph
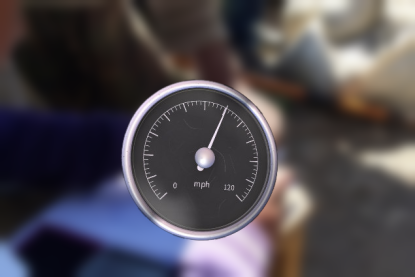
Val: 70; mph
